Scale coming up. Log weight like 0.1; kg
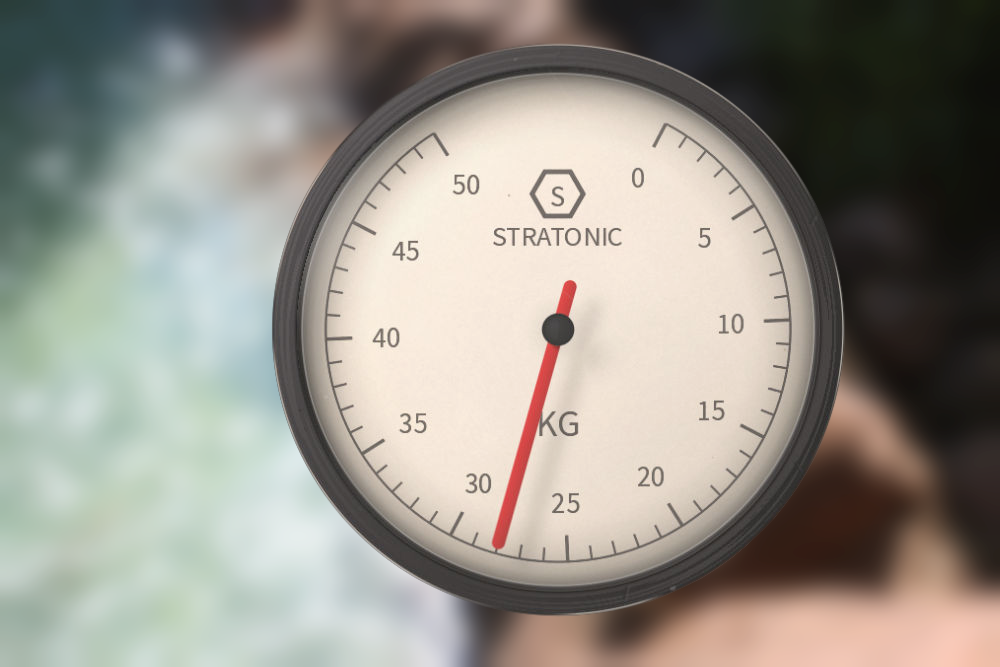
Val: 28; kg
